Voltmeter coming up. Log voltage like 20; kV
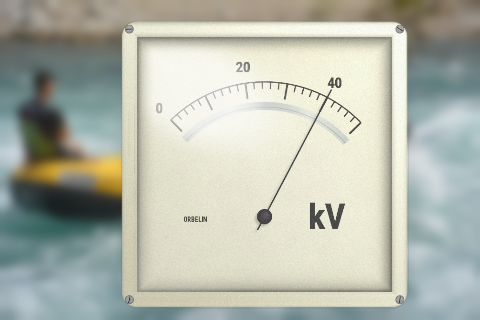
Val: 40; kV
